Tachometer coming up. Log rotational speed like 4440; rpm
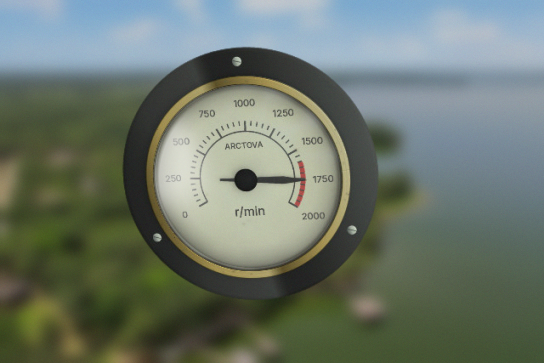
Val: 1750; rpm
